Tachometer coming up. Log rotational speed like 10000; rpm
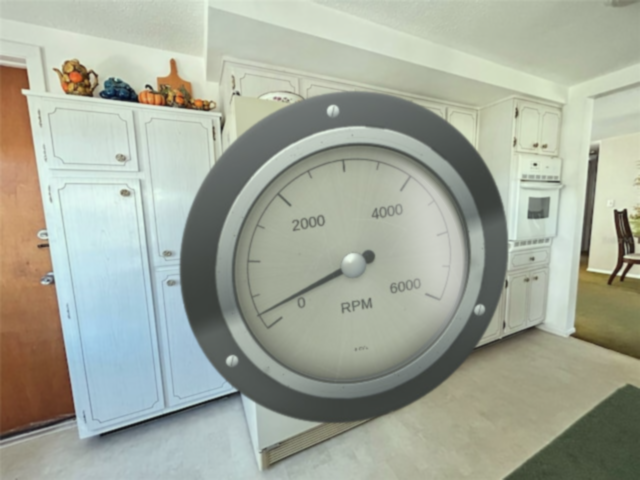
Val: 250; rpm
